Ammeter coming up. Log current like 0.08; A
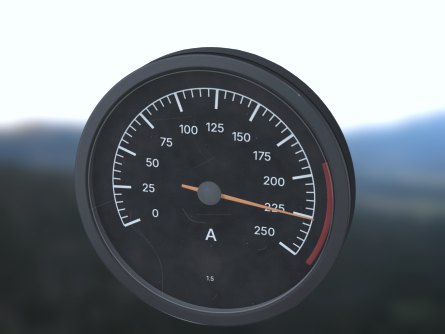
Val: 225; A
